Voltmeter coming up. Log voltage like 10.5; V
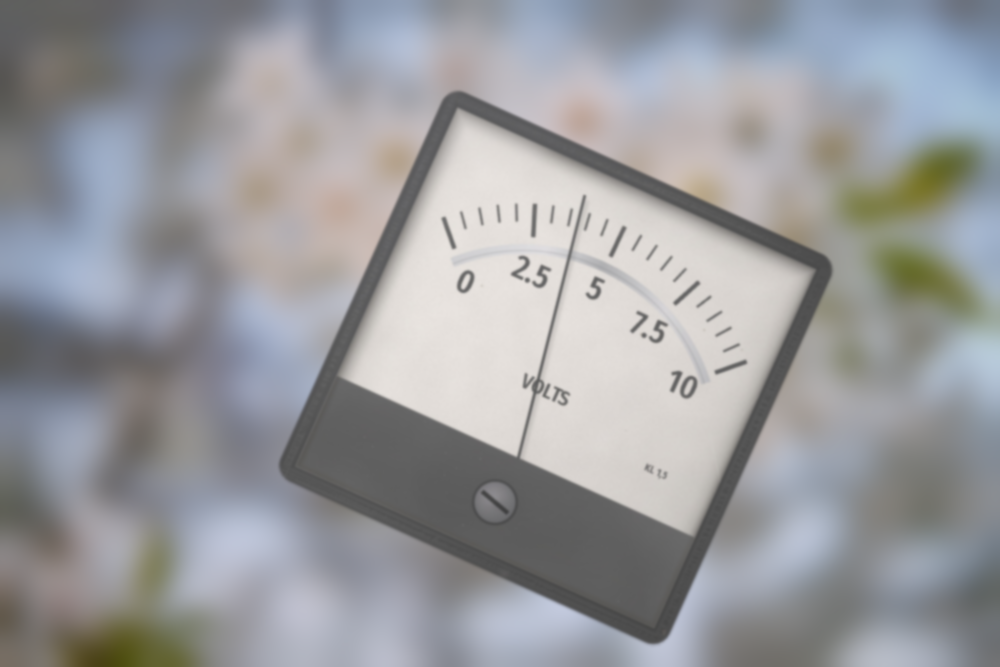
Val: 3.75; V
